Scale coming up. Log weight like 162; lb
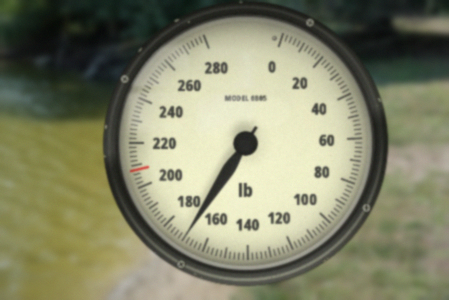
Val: 170; lb
